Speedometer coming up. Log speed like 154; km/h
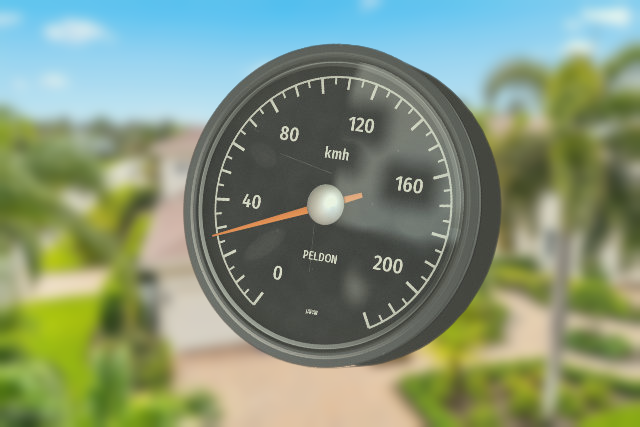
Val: 27.5; km/h
